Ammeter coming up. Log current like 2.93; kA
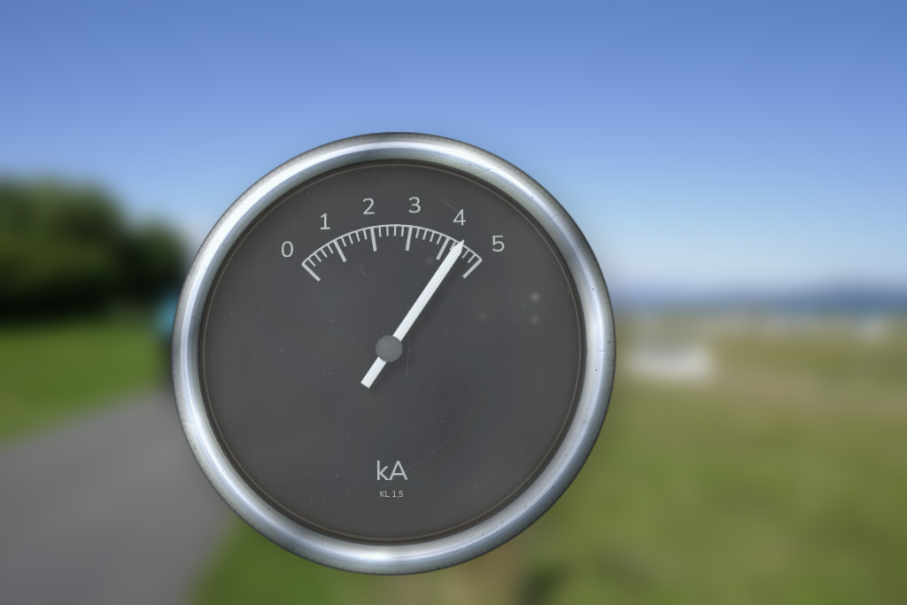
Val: 4.4; kA
